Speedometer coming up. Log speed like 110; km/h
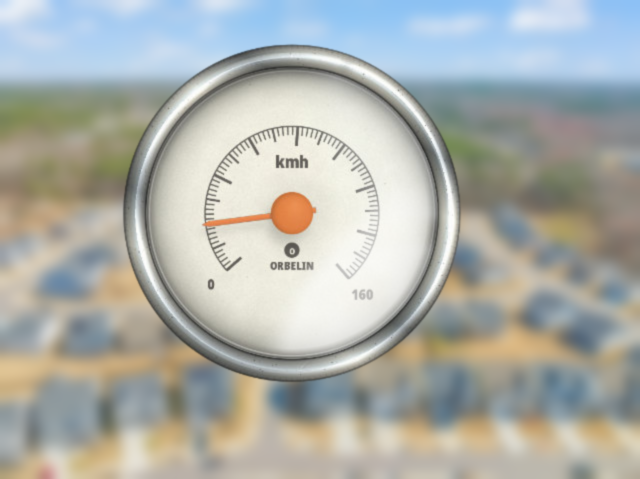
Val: 20; km/h
